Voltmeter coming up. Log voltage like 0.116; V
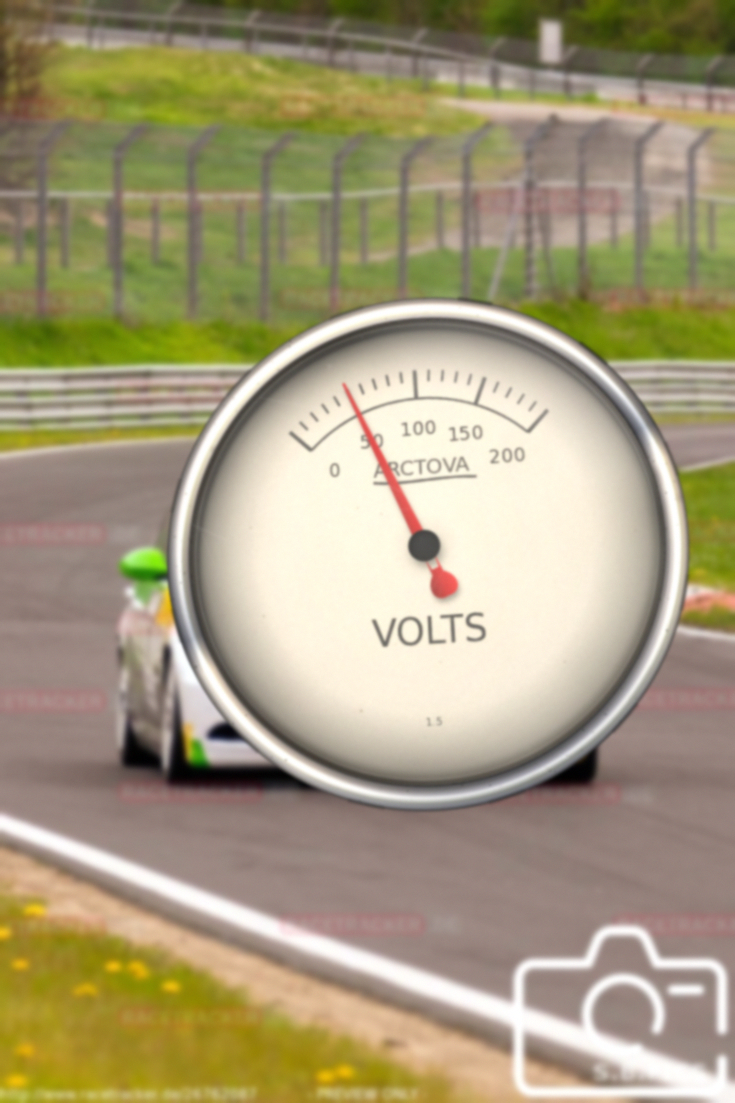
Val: 50; V
